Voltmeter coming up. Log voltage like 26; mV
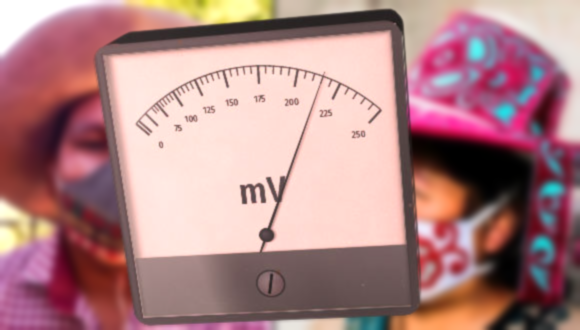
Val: 215; mV
